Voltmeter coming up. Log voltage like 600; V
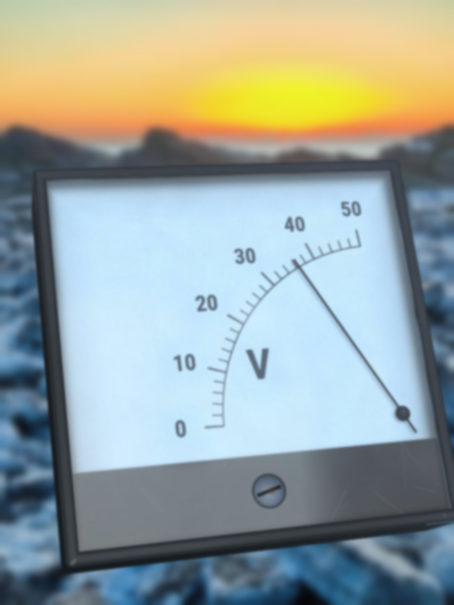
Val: 36; V
